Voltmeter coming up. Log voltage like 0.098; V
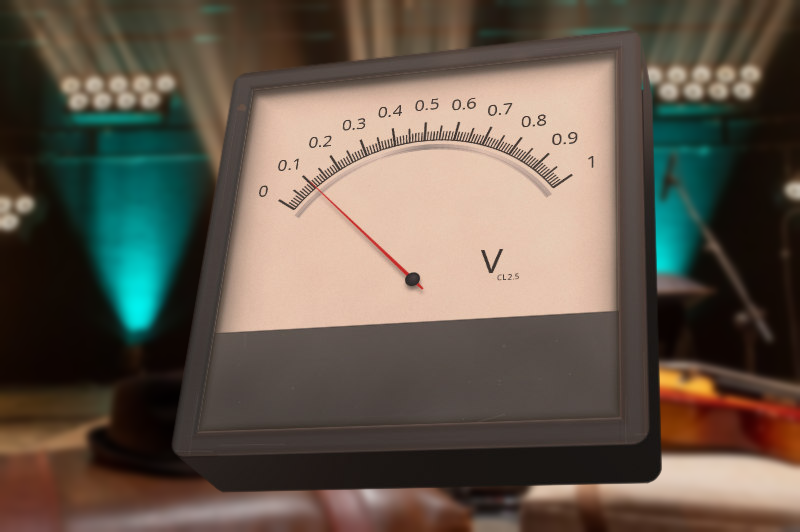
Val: 0.1; V
